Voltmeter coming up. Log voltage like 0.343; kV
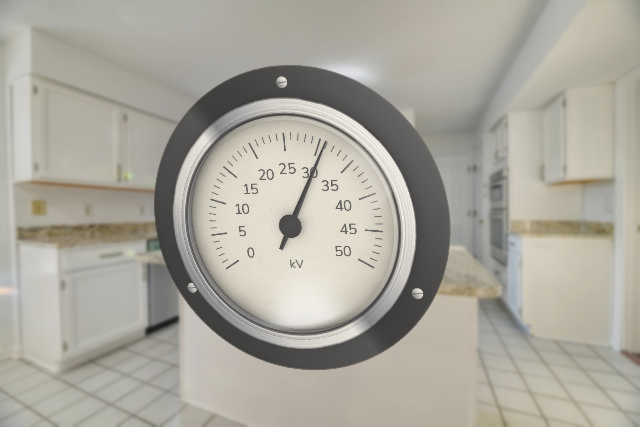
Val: 31; kV
